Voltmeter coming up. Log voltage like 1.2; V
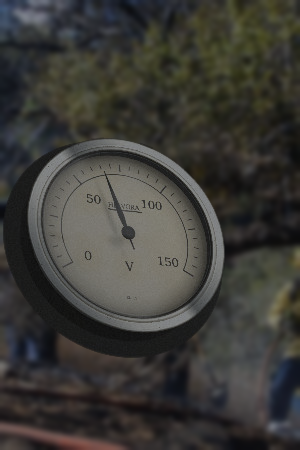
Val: 65; V
